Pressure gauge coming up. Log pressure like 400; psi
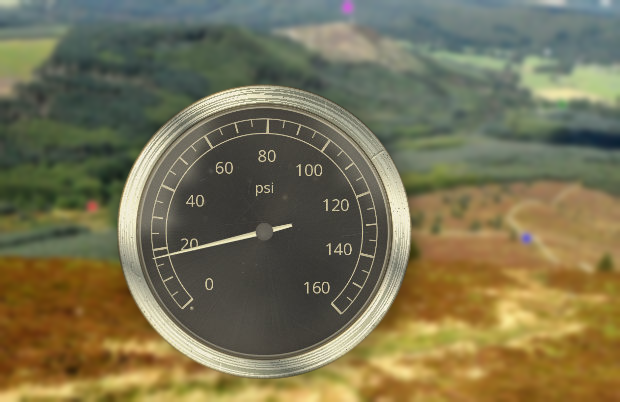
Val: 17.5; psi
